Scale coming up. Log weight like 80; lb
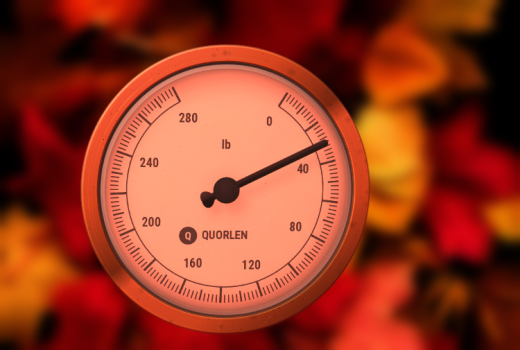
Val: 30; lb
